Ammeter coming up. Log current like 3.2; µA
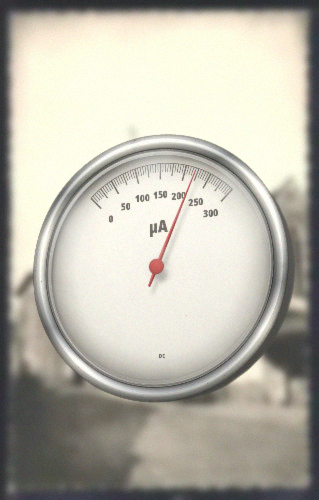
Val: 225; µA
